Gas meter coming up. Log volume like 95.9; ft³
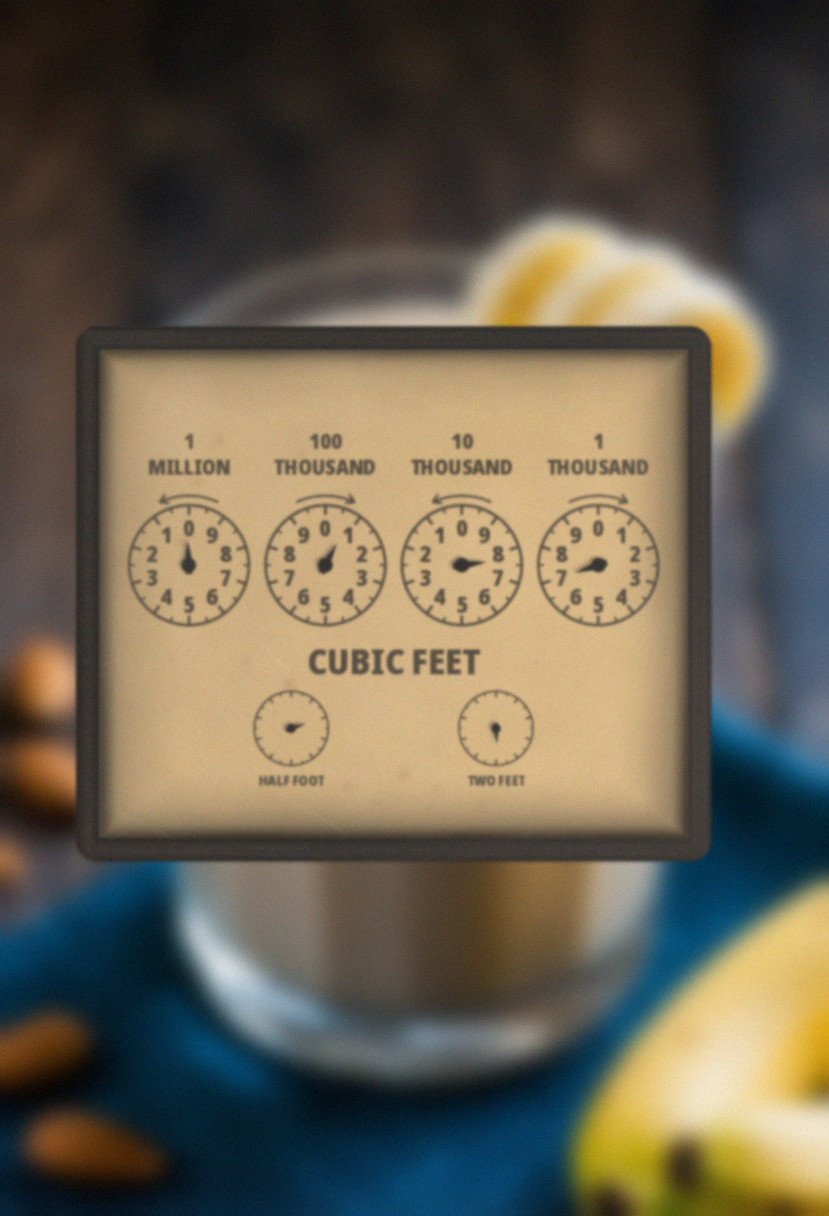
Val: 7700; ft³
